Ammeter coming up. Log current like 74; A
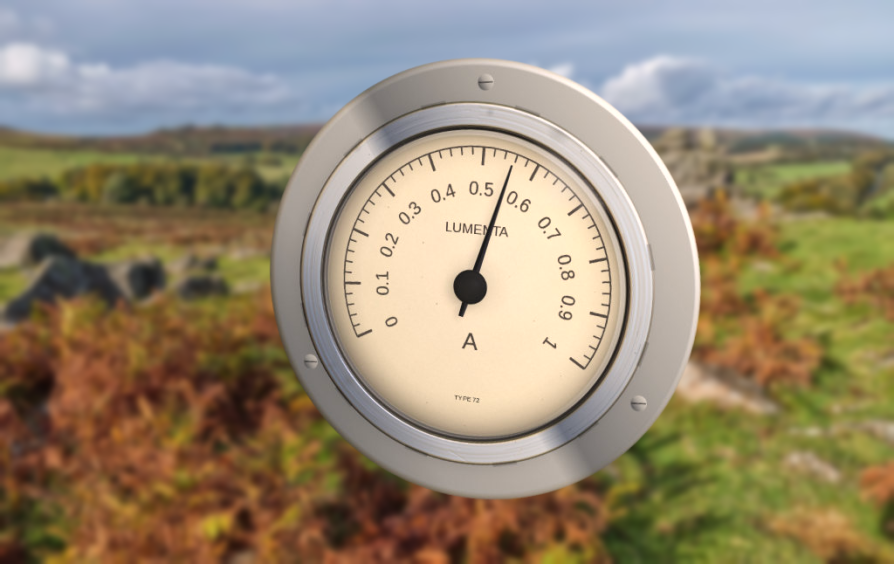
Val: 0.56; A
